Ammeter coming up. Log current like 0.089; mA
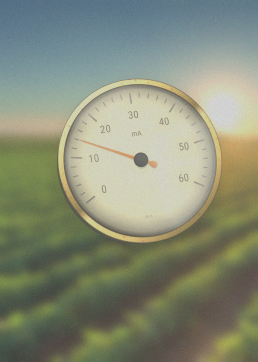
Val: 14; mA
